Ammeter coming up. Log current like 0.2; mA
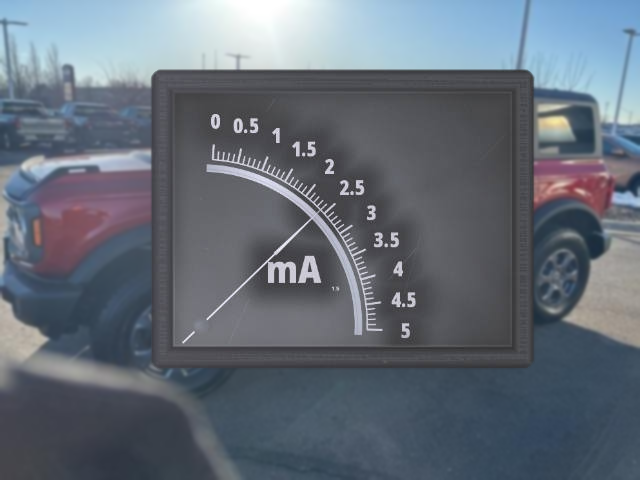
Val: 2.4; mA
